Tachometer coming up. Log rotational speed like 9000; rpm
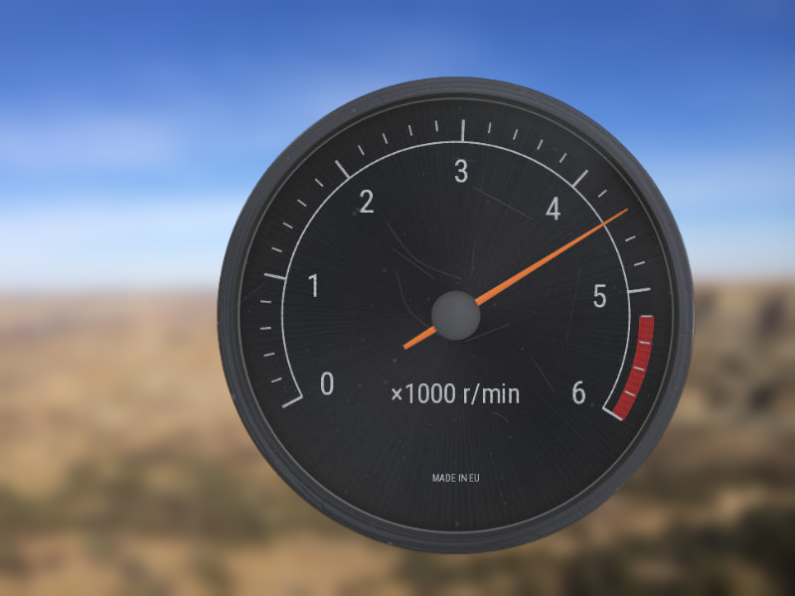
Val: 4400; rpm
